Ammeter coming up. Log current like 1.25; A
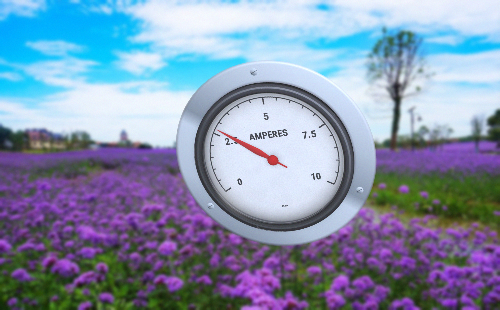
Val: 2.75; A
